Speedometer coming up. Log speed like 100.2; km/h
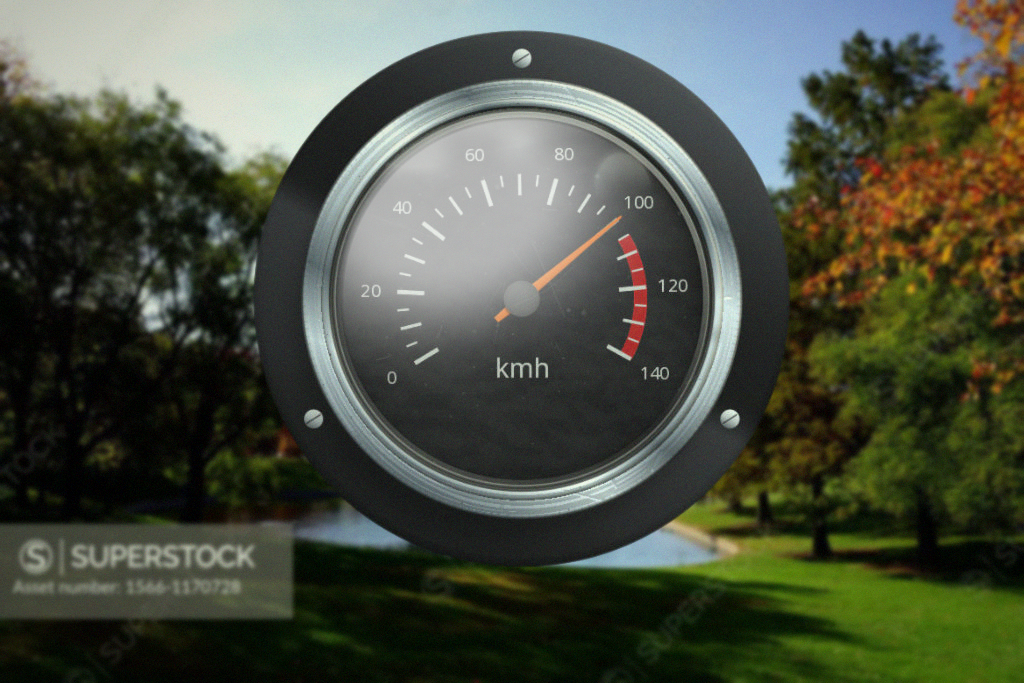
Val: 100; km/h
